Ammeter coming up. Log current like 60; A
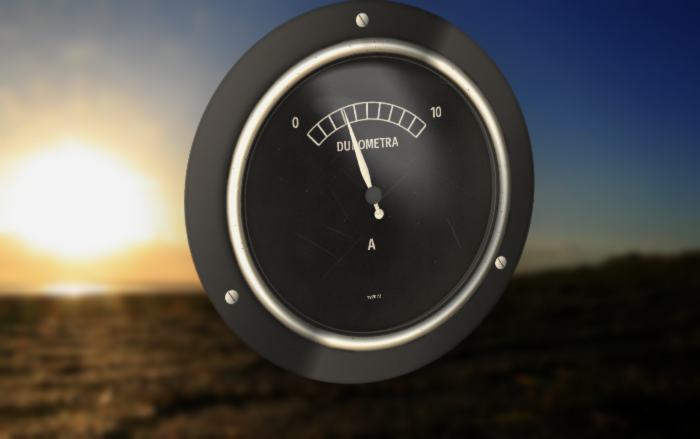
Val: 3; A
